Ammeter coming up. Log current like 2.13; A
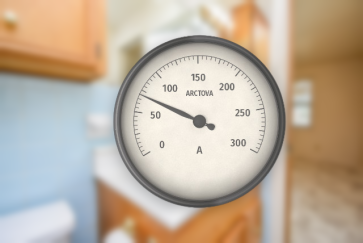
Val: 70; A
